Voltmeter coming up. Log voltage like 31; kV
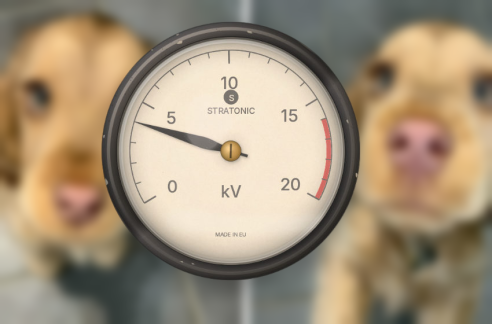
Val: 4; kV
